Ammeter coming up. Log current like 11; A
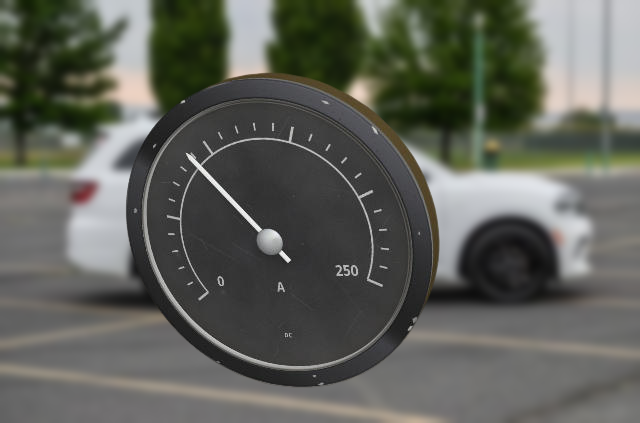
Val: 90; A
